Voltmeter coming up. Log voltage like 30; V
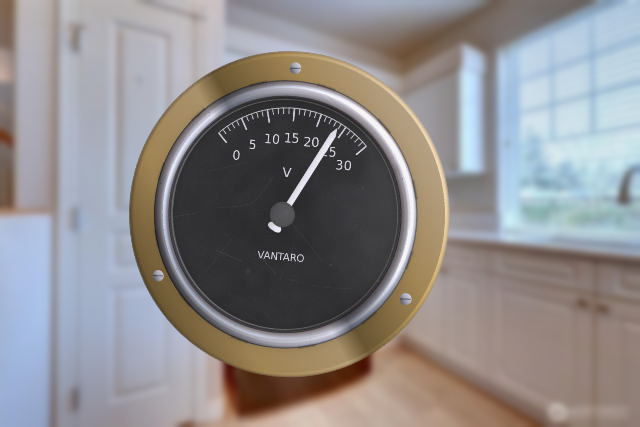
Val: 24; V
